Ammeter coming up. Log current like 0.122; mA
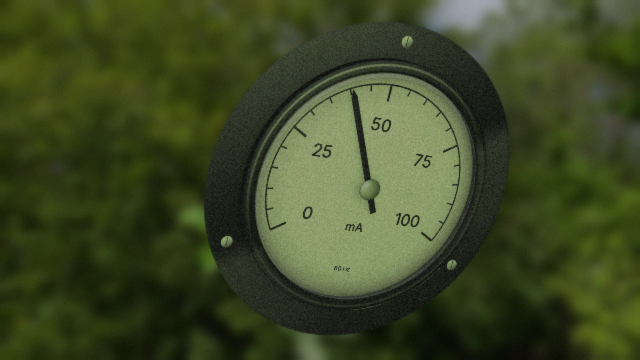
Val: 40; mA
